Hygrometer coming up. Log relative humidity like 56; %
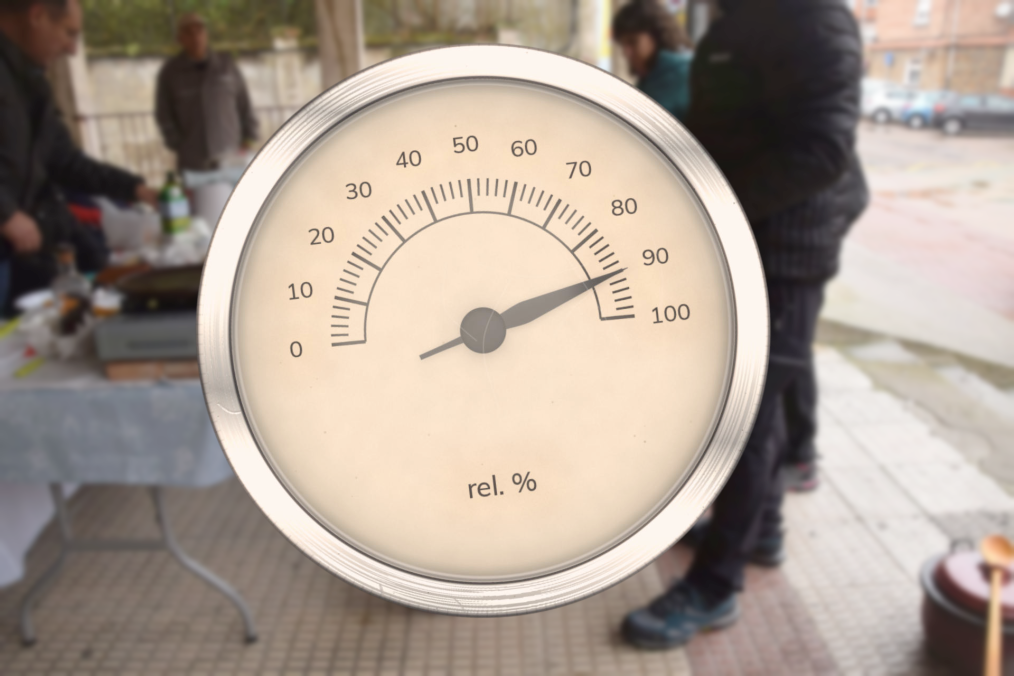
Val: 90; %
